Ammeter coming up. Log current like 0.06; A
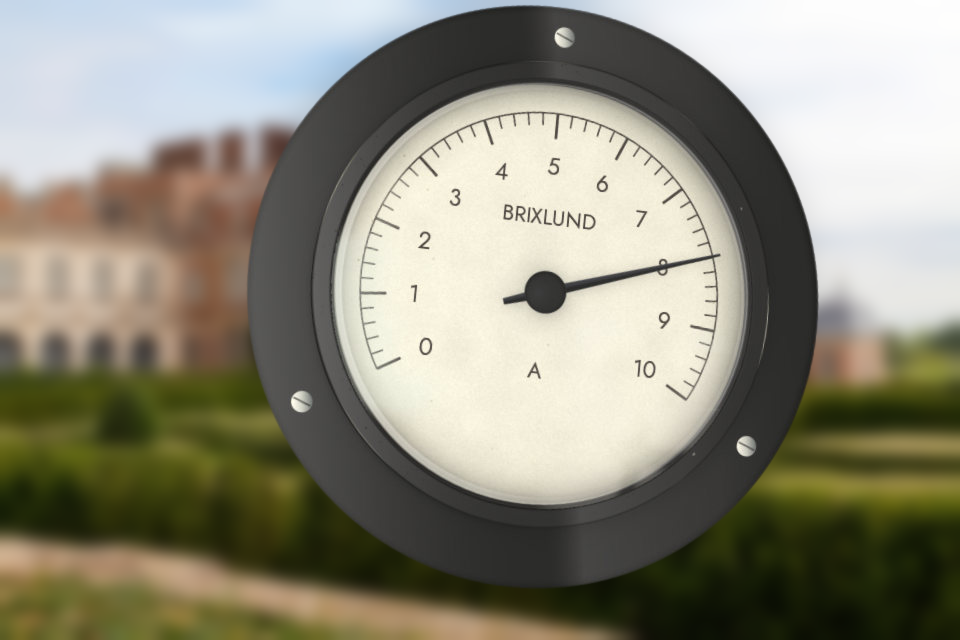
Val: 8; A
